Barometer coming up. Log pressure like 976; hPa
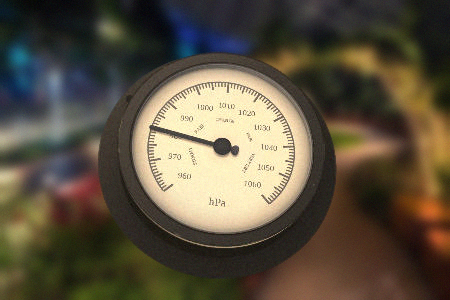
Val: 980; hPa
